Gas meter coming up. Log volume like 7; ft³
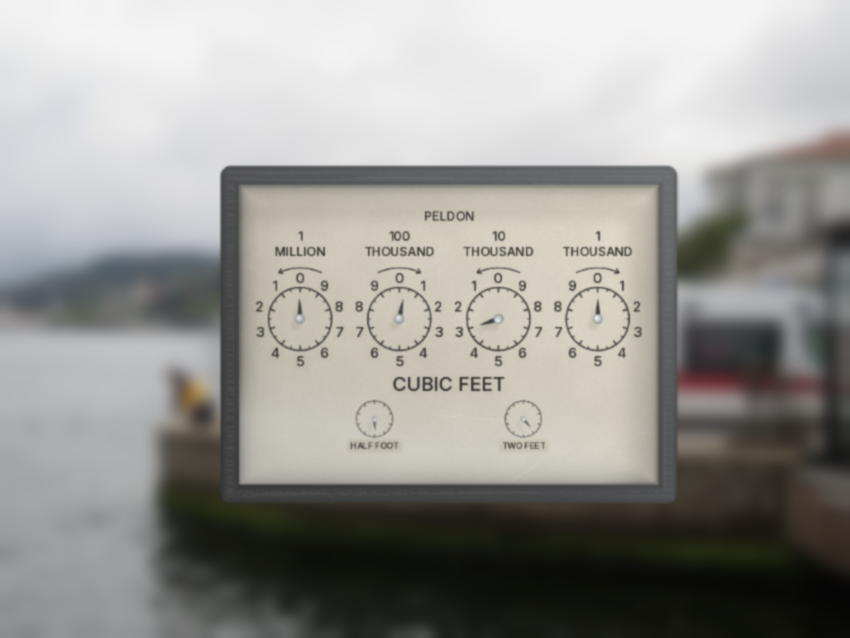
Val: 3000; ft³
